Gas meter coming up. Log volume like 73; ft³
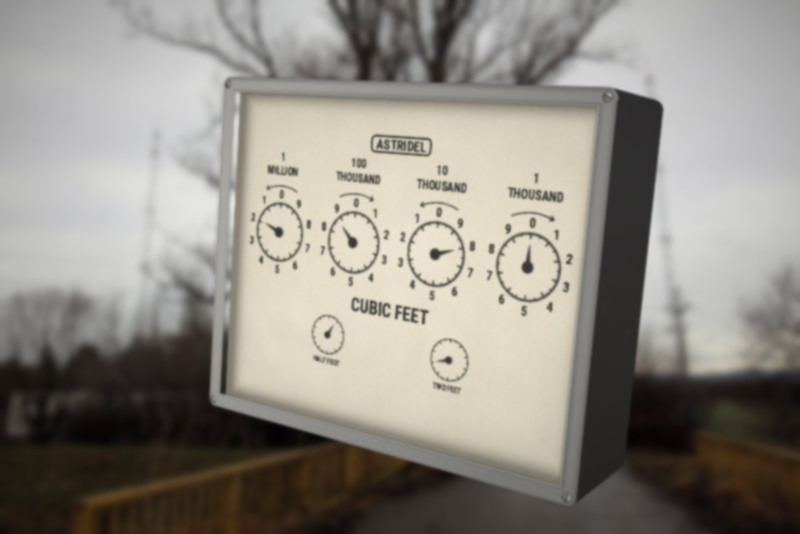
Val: 188000; ft³
